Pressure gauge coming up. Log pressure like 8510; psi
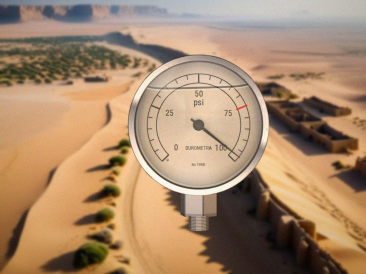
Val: 97.5; psi
